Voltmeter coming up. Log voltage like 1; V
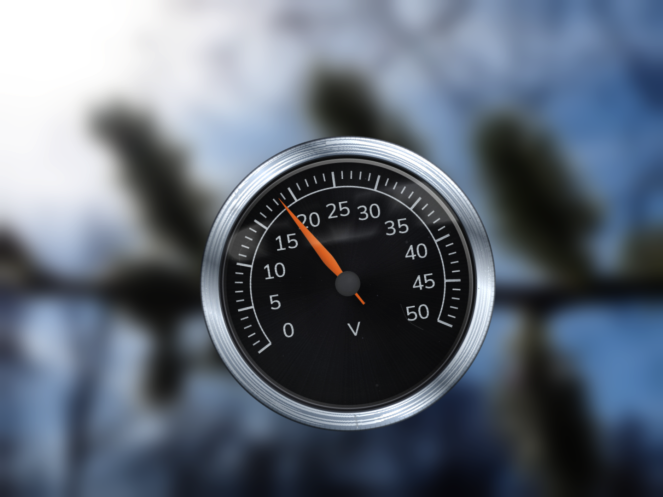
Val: 18.5; V
